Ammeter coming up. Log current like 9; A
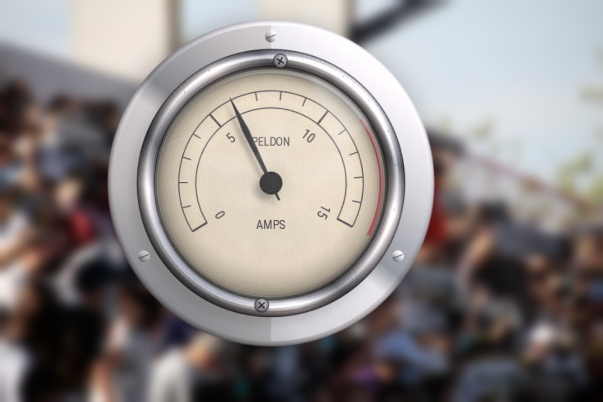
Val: 6; A
